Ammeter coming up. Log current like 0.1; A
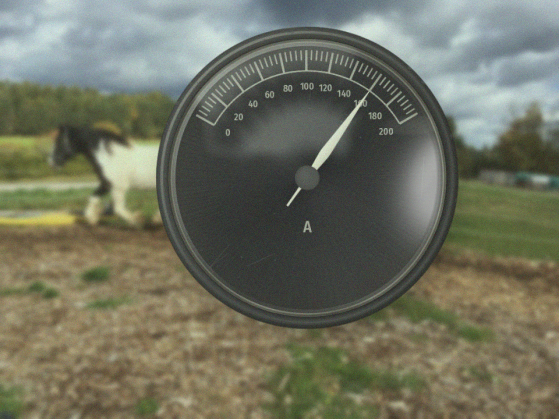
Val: 160; A
